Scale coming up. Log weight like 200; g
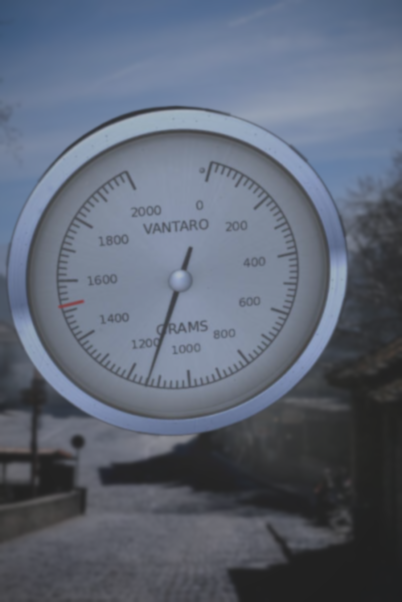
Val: 1140; g
